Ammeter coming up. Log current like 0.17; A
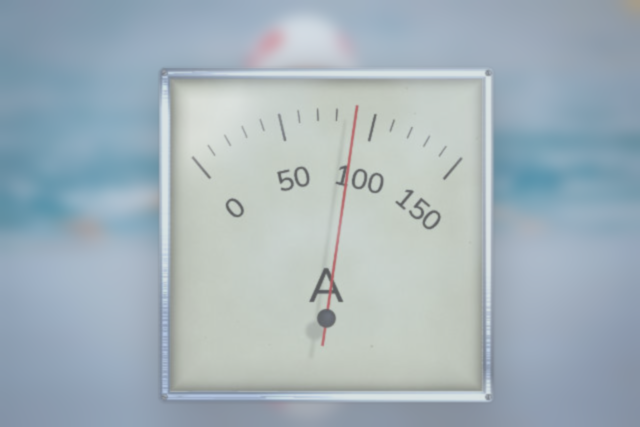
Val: 90; A
